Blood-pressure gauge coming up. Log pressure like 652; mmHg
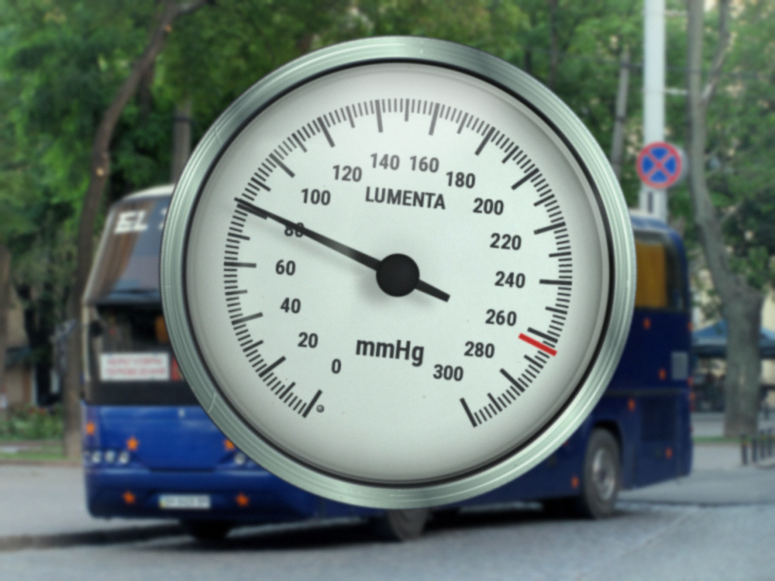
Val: 82; mmHg
